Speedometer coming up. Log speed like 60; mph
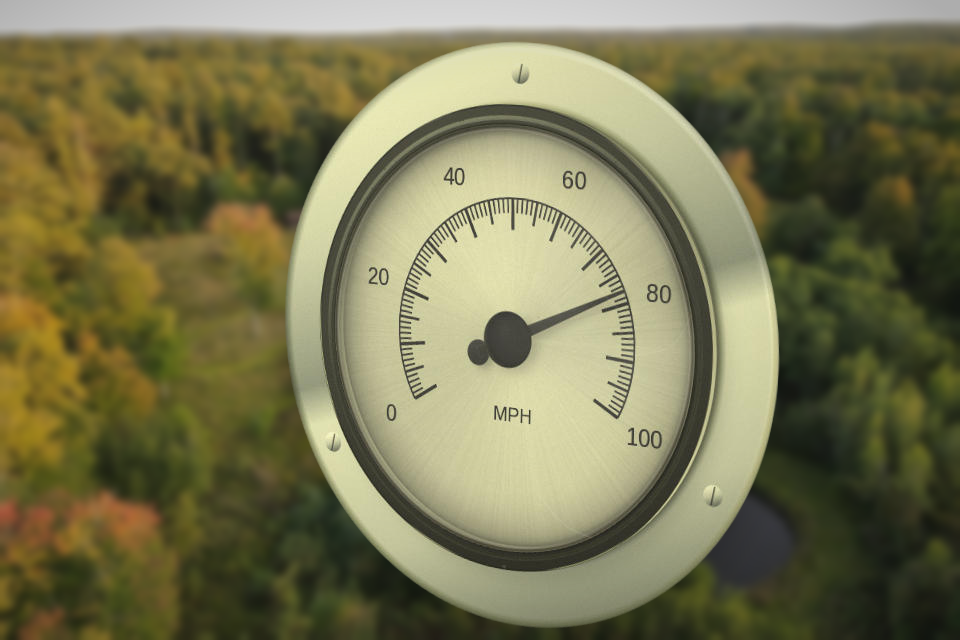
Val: 78; mph
